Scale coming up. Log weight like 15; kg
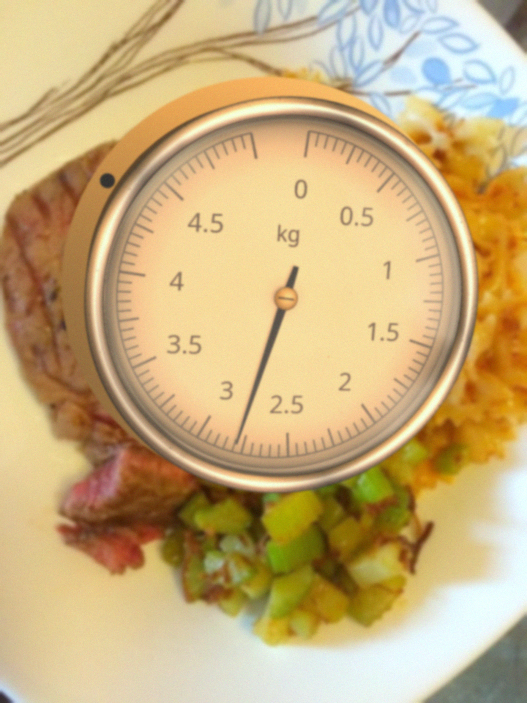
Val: 2.8; kg
